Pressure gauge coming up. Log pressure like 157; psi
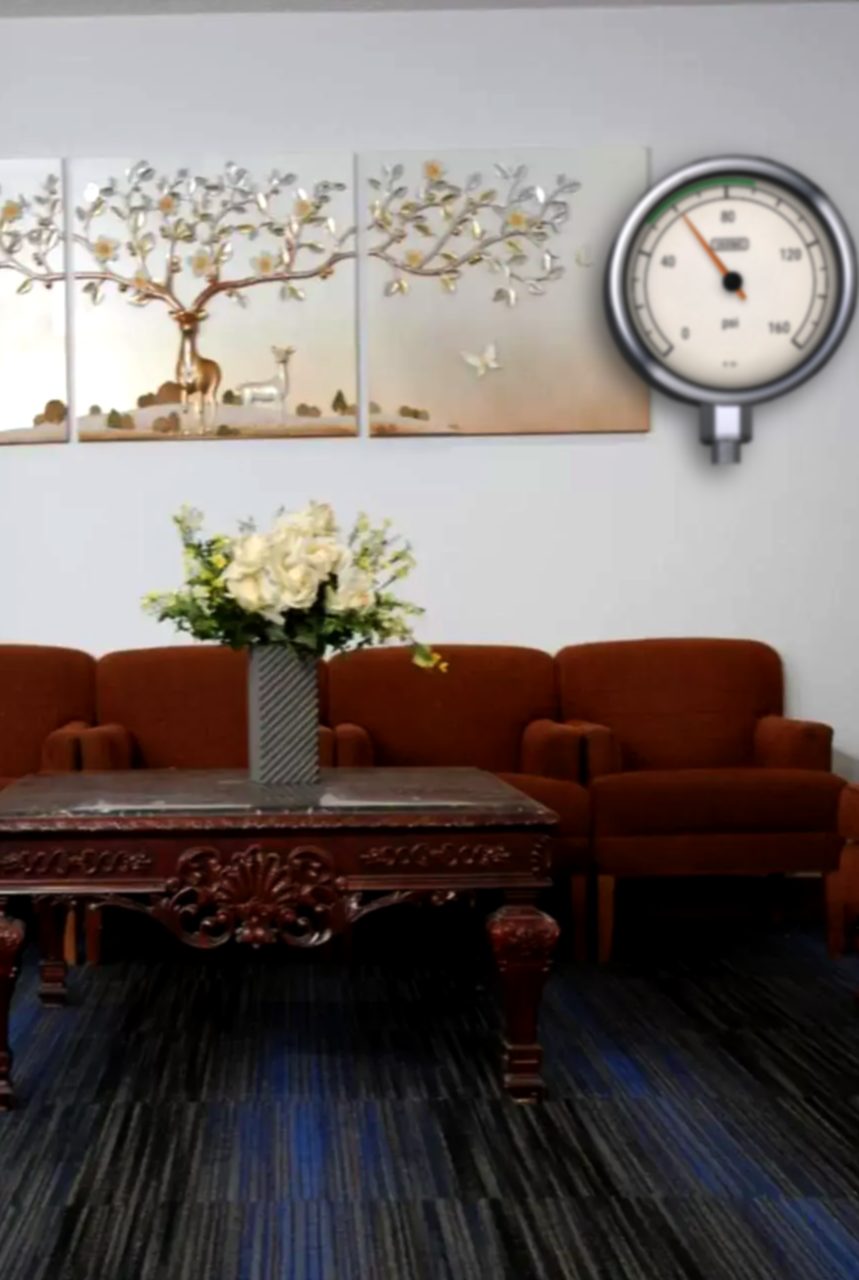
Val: 60; psi
